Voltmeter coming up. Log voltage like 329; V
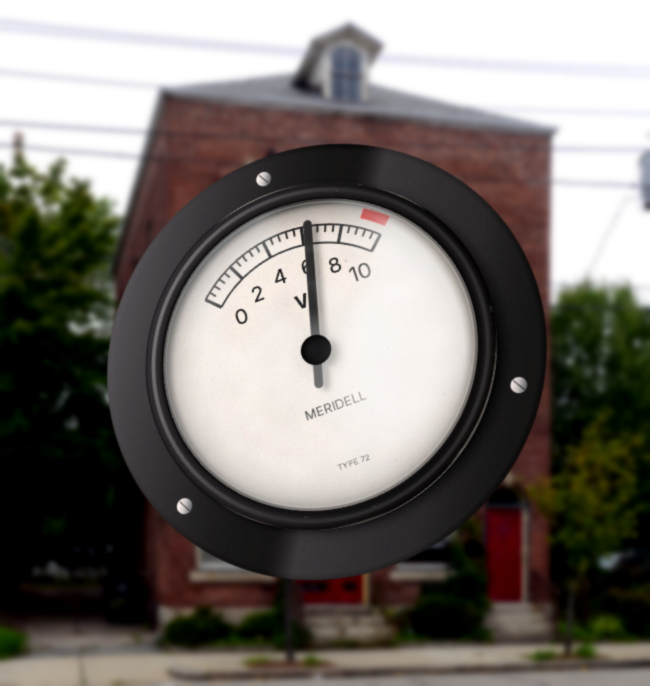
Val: 6.4; V
